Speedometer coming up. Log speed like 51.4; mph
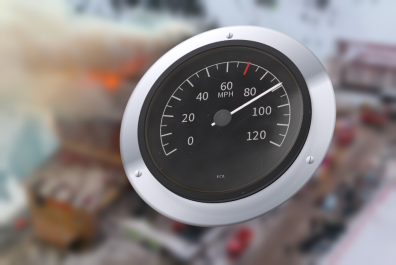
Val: 90; mph
